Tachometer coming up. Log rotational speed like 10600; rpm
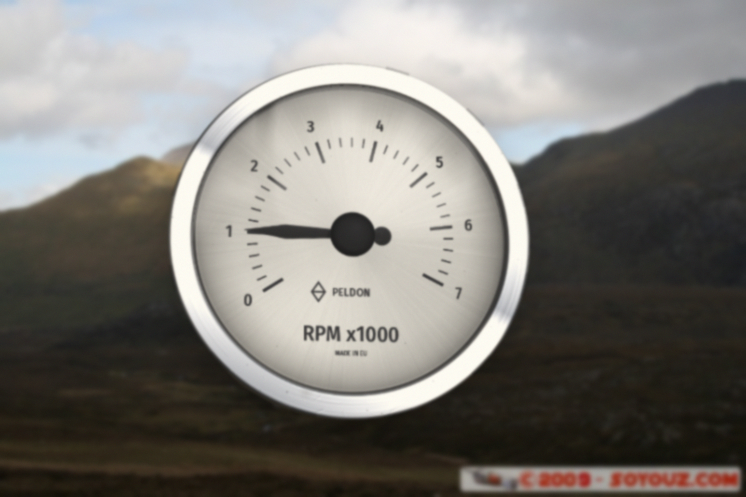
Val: 1000; rpm
